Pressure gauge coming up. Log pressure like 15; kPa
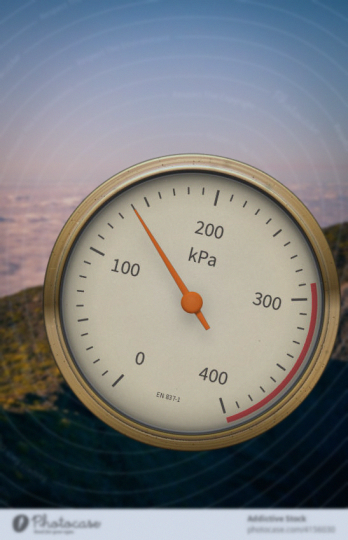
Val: 140; kPa
